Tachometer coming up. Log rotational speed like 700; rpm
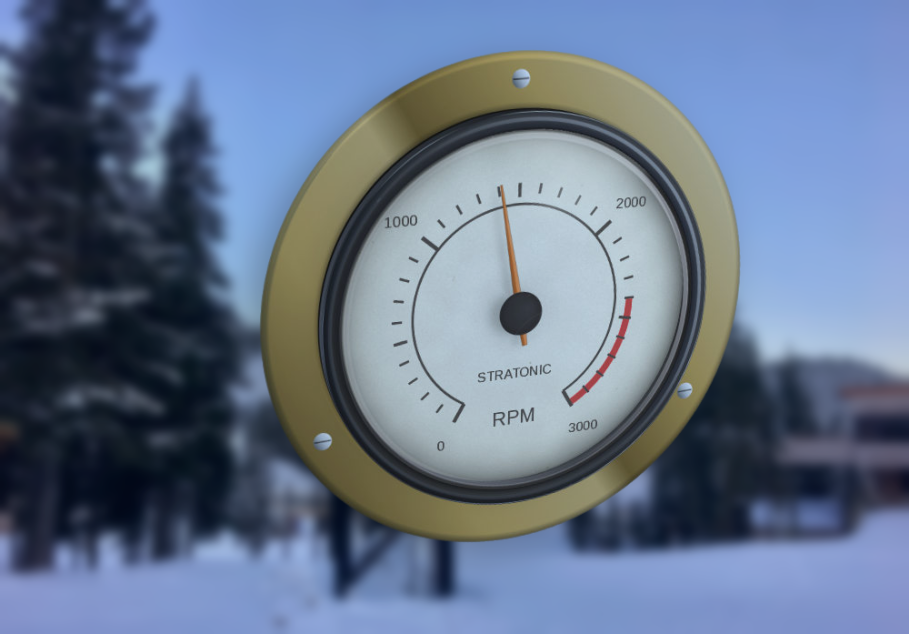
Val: 1400; rpm
